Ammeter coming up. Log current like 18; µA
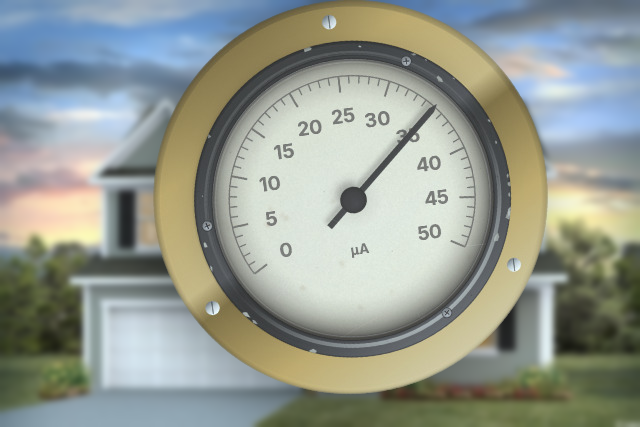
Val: 35; µA
